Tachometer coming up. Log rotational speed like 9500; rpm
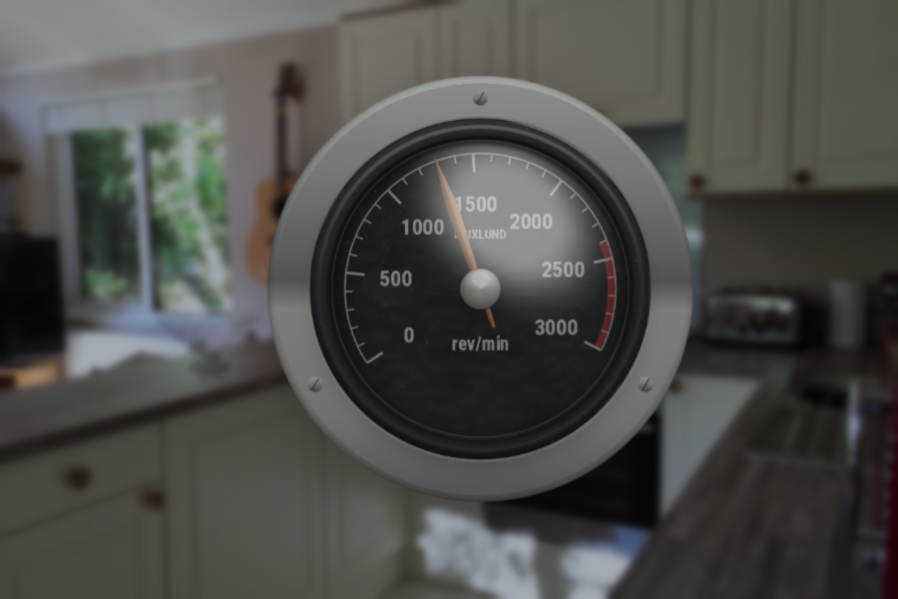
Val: 1300; rpm
